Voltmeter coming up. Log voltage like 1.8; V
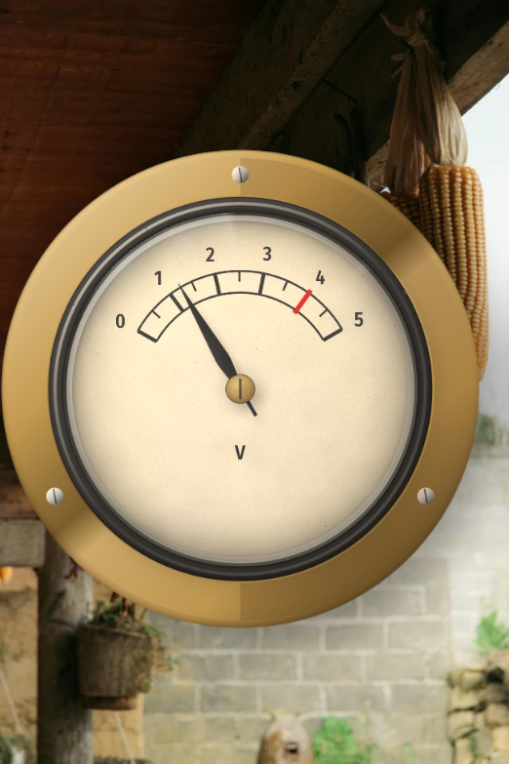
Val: 1.25; V
